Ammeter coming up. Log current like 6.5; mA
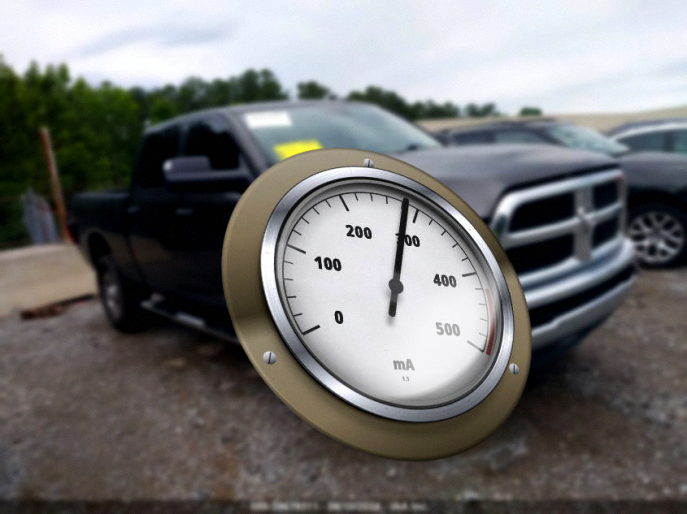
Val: 280; mA
